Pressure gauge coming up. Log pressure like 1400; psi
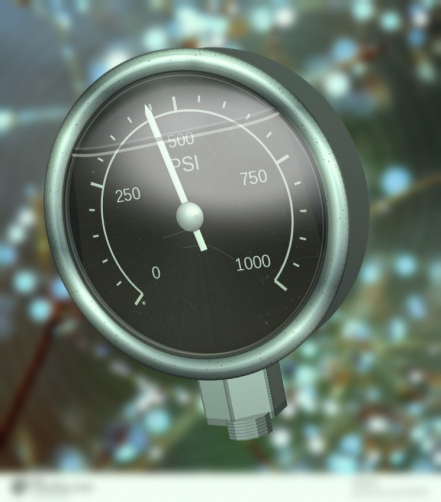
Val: 450; psi
